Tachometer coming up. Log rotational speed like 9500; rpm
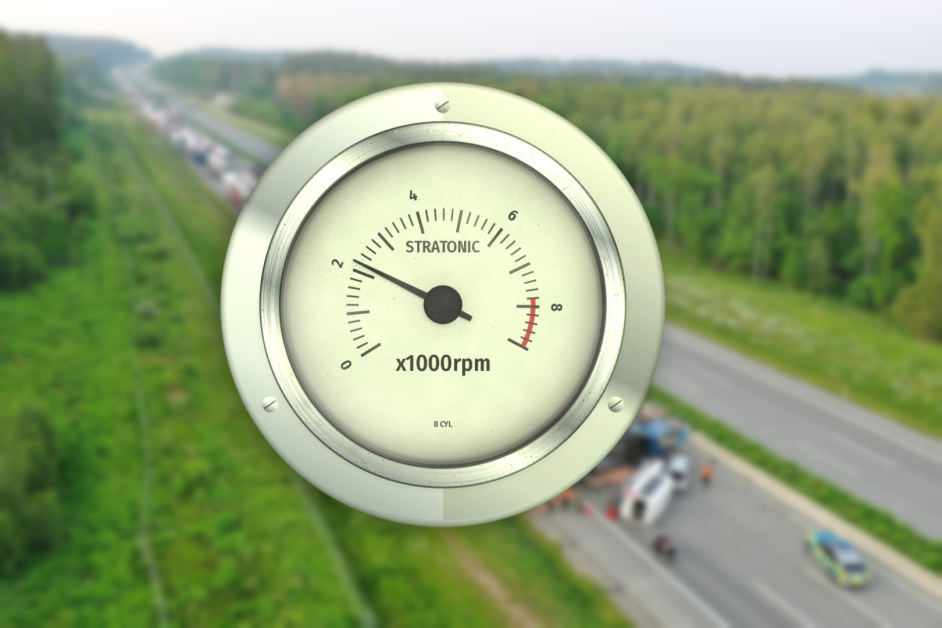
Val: 2200; rpm
